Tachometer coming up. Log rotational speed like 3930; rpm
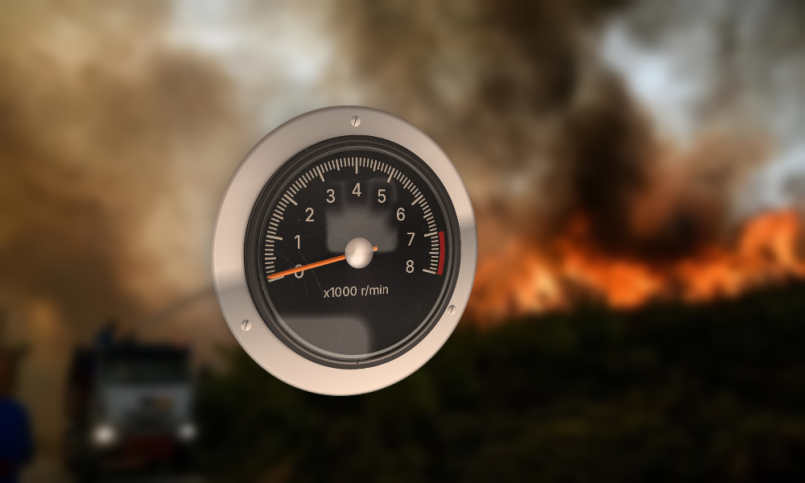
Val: 100; rpm
